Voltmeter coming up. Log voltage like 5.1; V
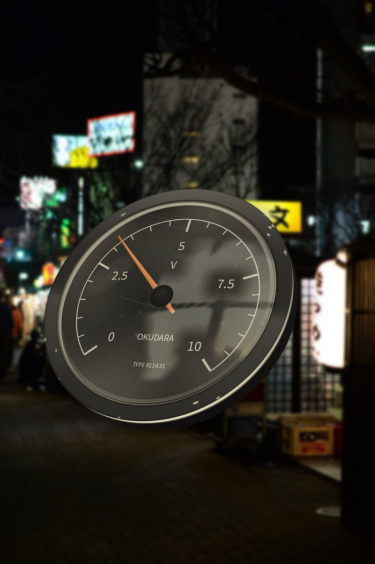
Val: 3.25; V
